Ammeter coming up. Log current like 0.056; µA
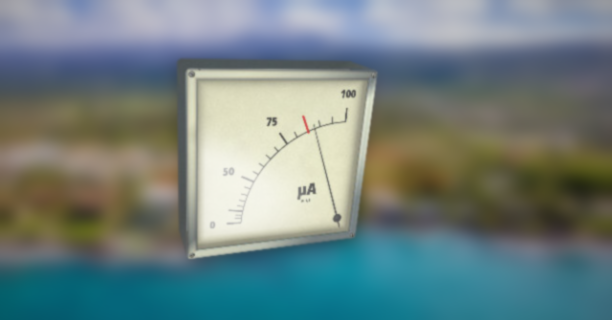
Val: 87.5; µA
